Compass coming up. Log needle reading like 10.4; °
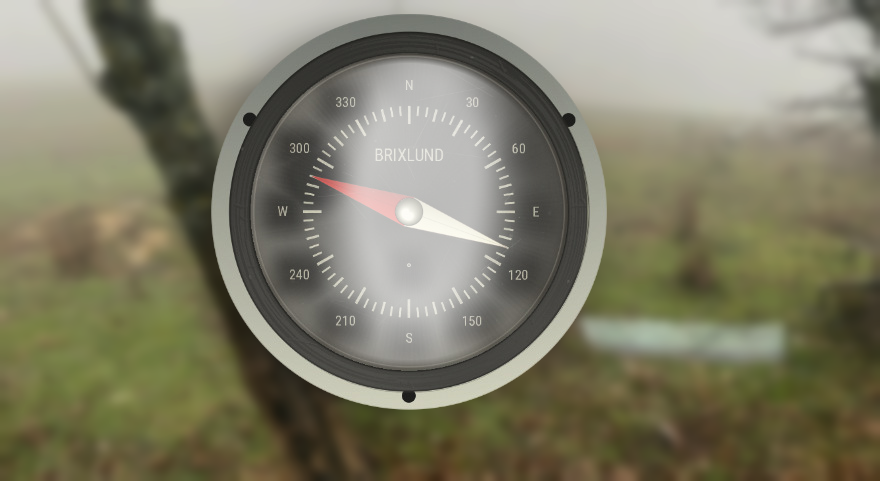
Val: 290; °
